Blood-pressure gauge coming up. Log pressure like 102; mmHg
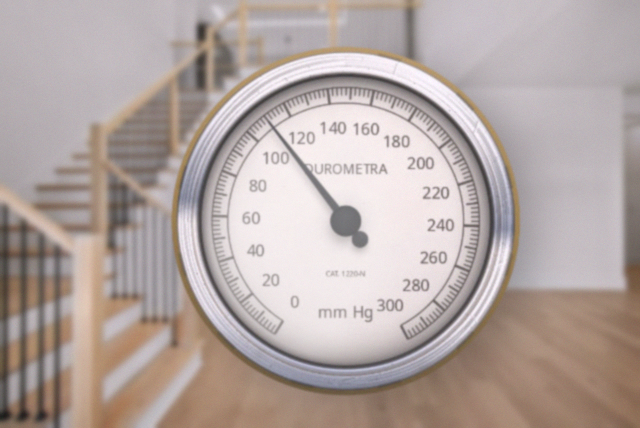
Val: 110; mmHg
